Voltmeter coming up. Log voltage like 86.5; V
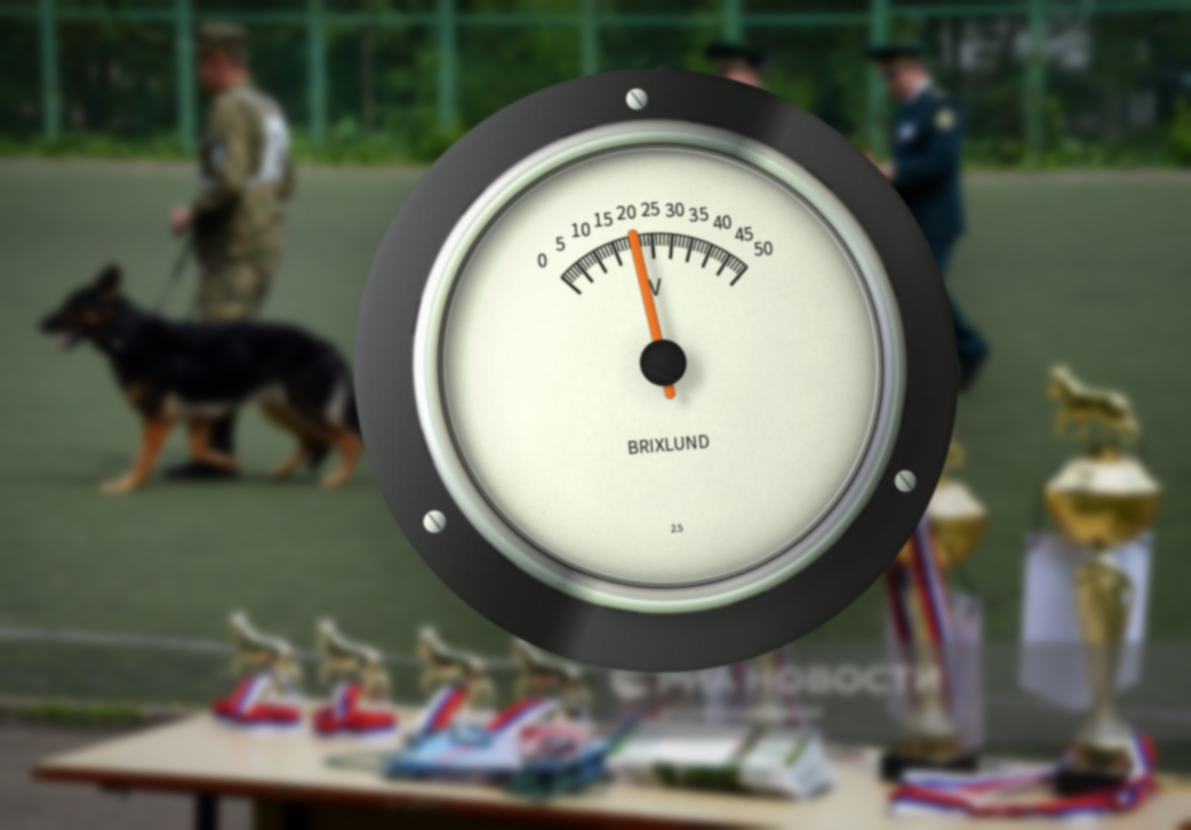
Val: 20; V
